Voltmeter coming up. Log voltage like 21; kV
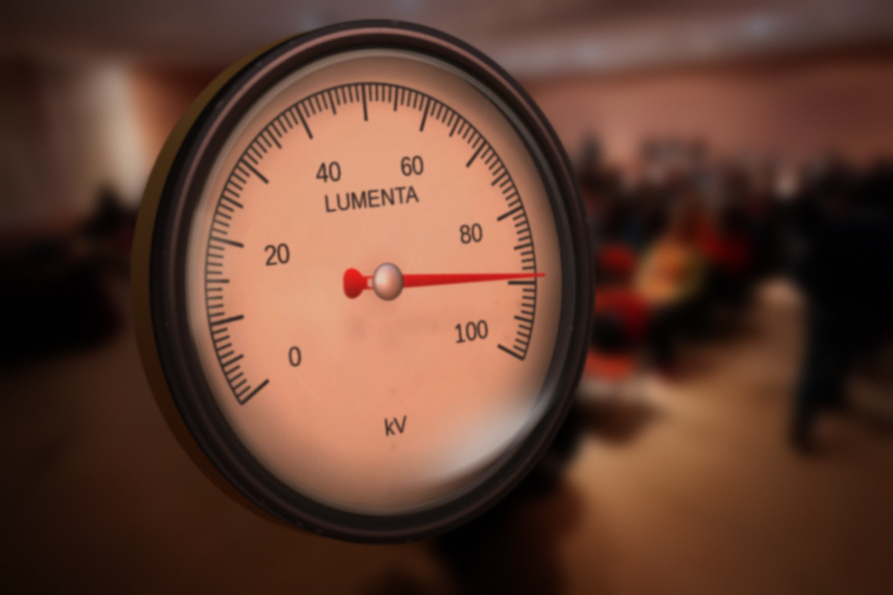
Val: 89; kV
